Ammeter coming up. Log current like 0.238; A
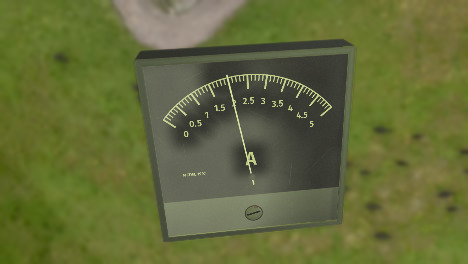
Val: 2; A
